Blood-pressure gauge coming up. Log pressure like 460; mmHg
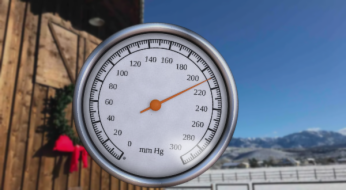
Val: 210; mmHg
